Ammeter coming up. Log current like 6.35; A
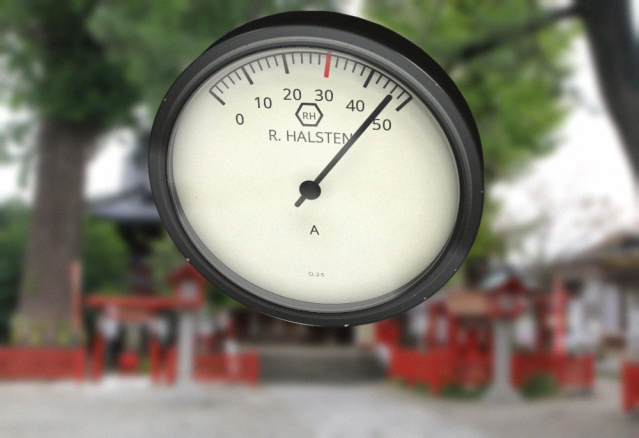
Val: 46; A
